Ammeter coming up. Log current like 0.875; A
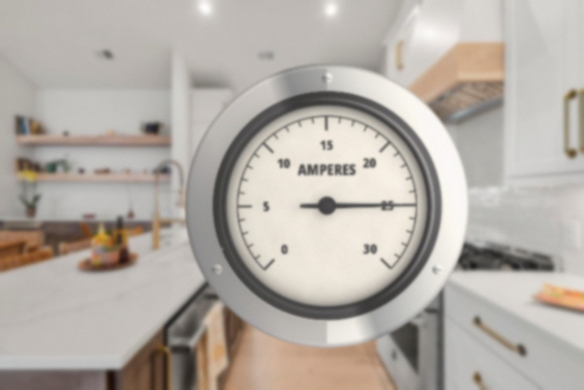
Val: 25; A
